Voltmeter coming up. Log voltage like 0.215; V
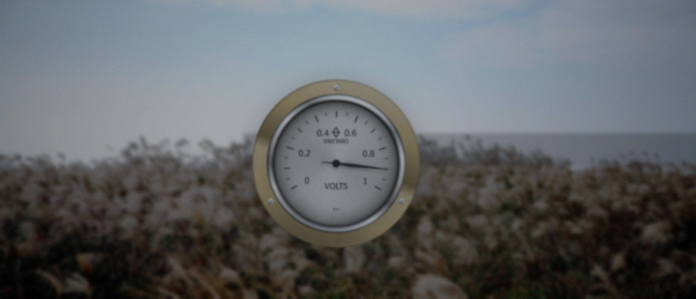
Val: 0.9; V
